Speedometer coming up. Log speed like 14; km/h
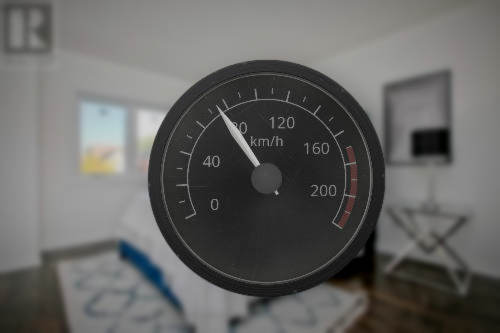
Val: 75; km/h
